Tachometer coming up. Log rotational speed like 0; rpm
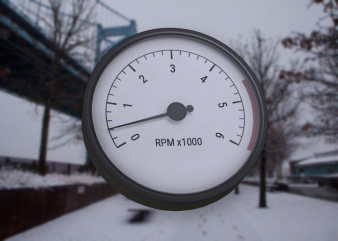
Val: 400; rpm
